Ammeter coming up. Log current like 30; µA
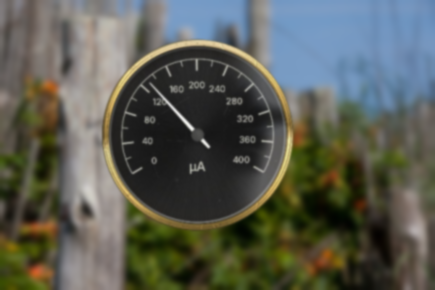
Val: 130; µA
